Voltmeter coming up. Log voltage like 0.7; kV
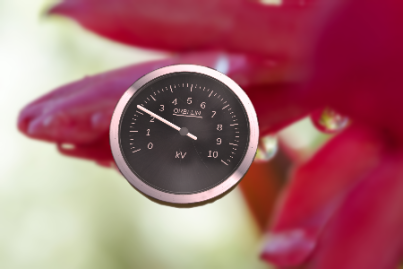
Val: 2.2; kV
